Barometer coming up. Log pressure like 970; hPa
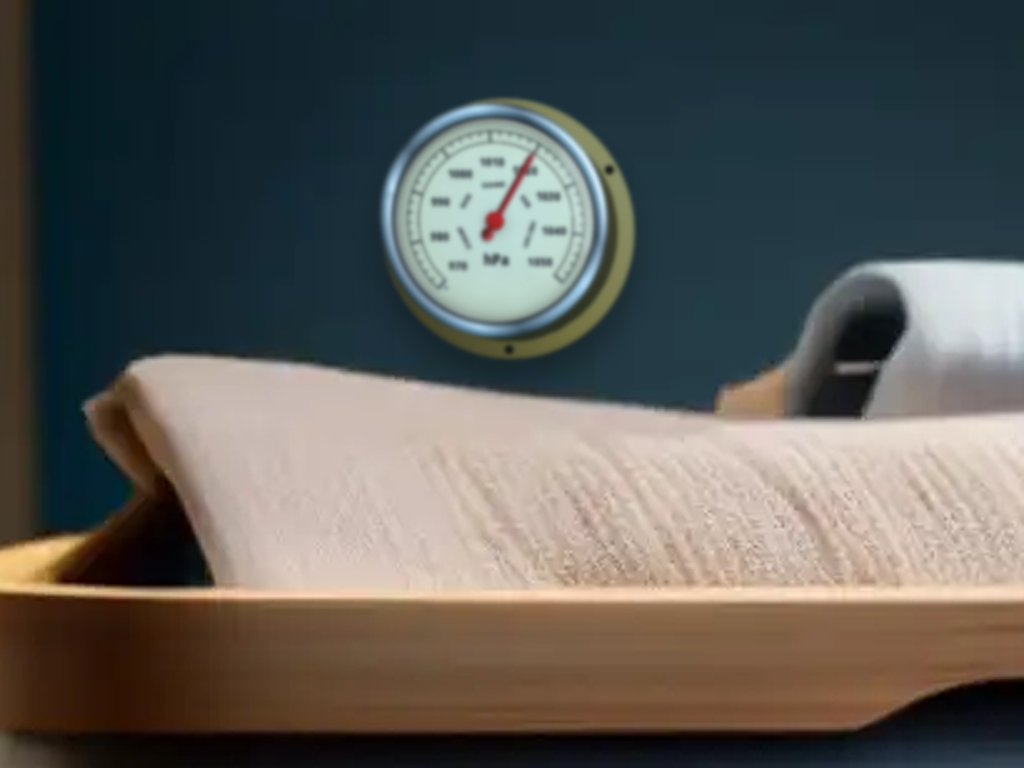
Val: 1020; hPa
